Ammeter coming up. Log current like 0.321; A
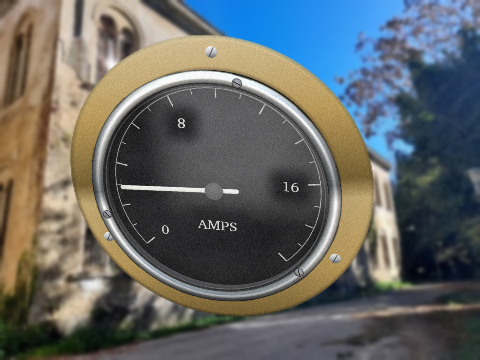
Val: 3; A
